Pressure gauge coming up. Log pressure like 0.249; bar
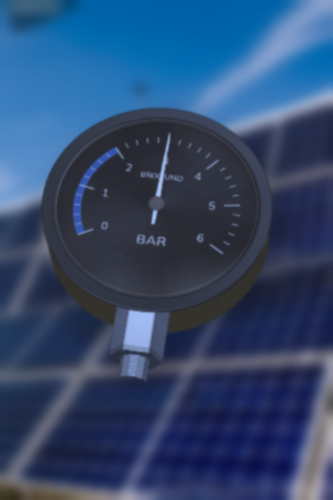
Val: 3; bar
